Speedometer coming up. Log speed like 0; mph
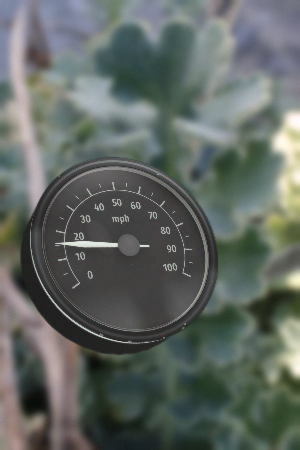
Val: 15; mph
